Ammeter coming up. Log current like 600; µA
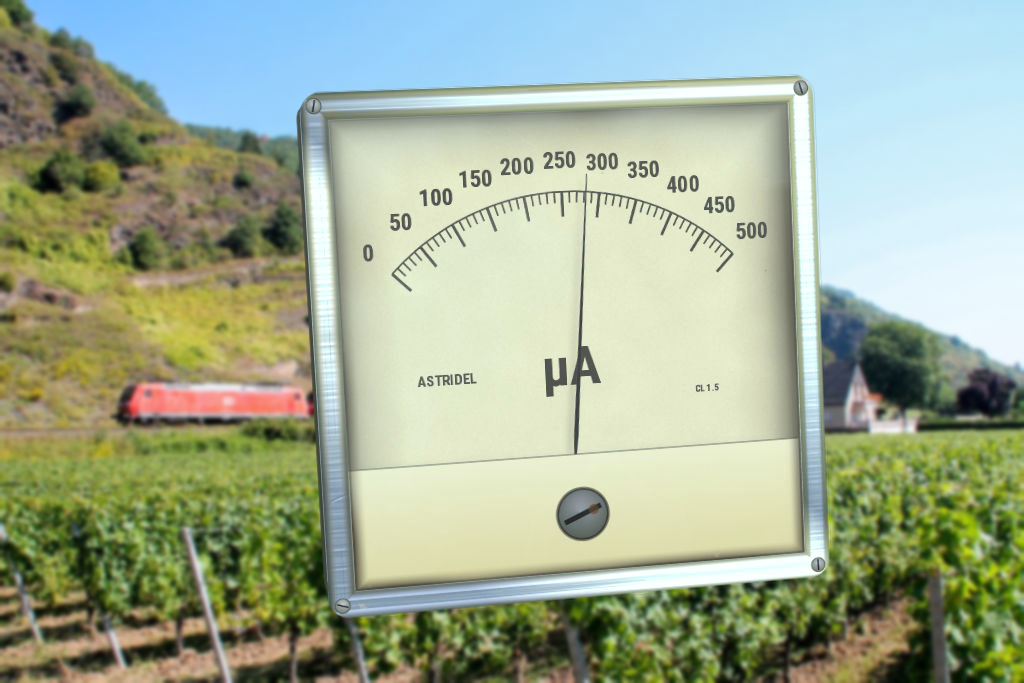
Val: 280; µA
